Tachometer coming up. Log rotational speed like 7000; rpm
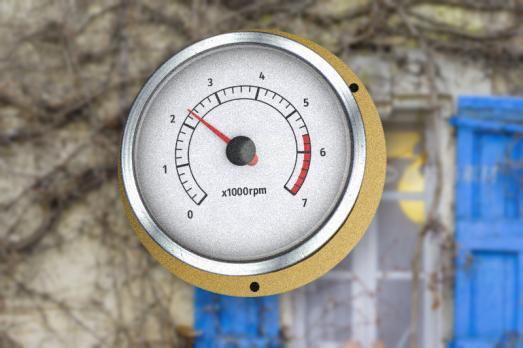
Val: 2300; rpm
